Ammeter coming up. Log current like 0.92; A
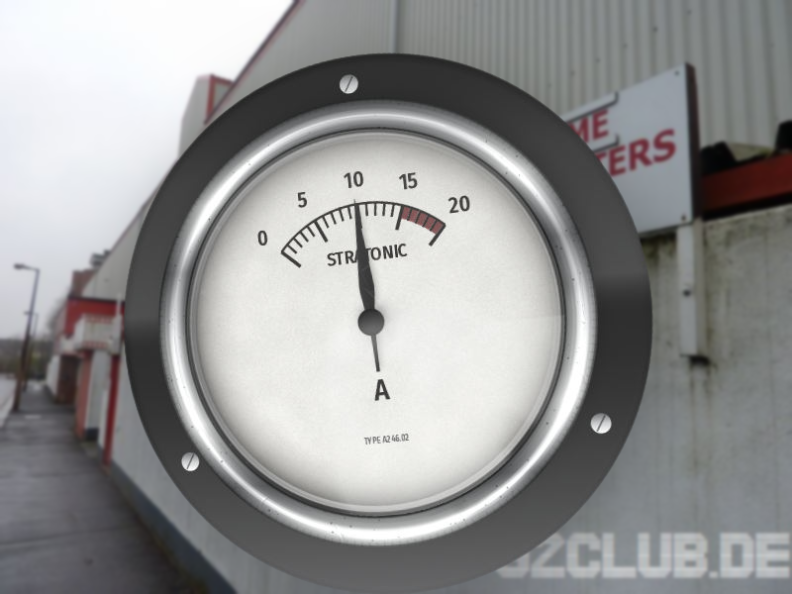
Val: 10; A
